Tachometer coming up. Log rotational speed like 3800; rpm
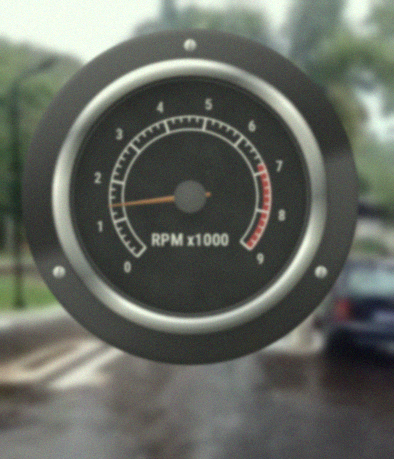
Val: 1400; rpm
